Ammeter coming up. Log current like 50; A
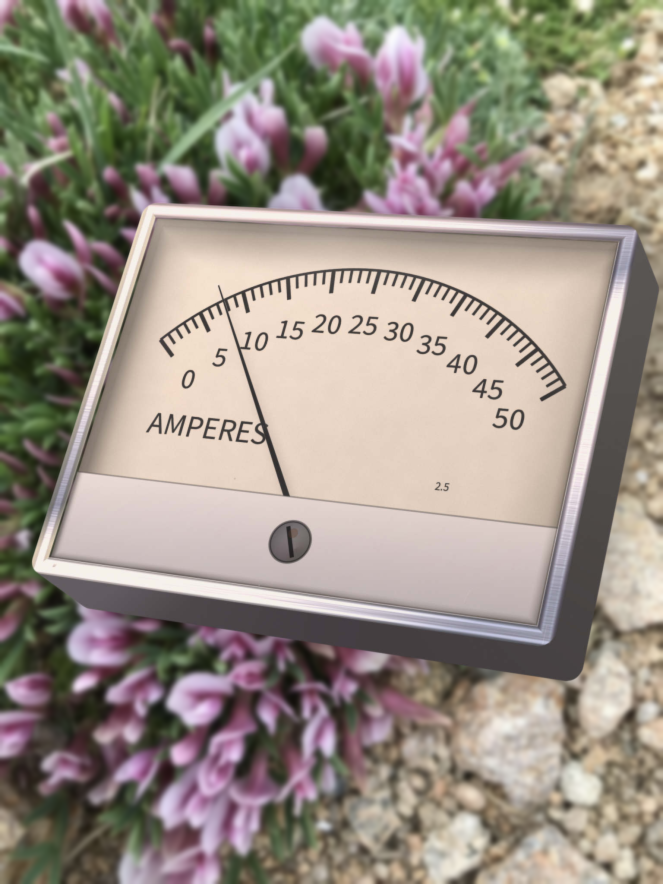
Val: 8; A
